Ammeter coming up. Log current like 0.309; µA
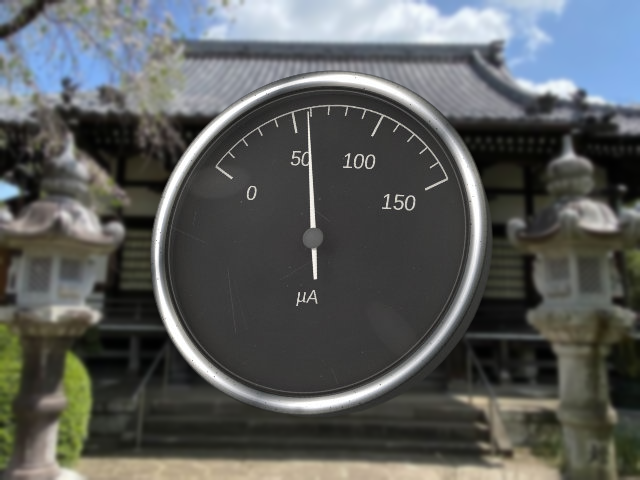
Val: 60; µA
